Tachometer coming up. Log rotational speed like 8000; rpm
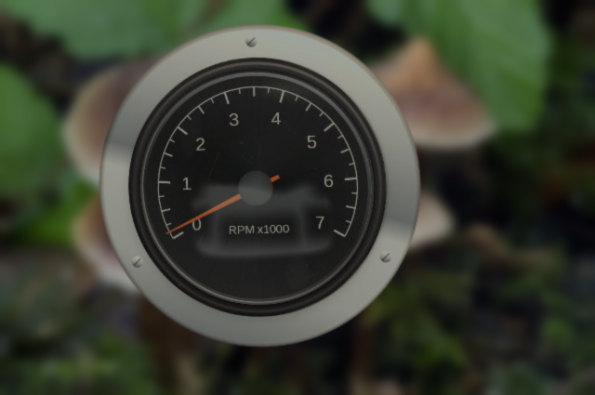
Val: 125; rpm
